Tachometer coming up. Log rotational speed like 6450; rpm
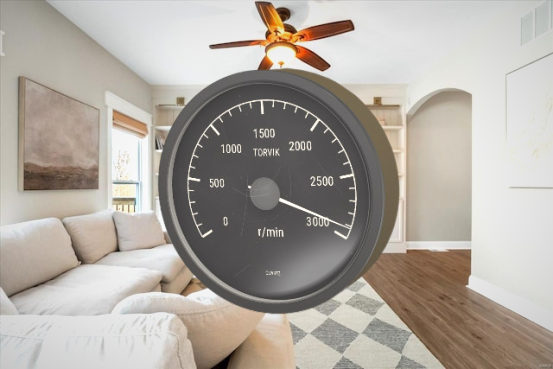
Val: 2900; rpm
